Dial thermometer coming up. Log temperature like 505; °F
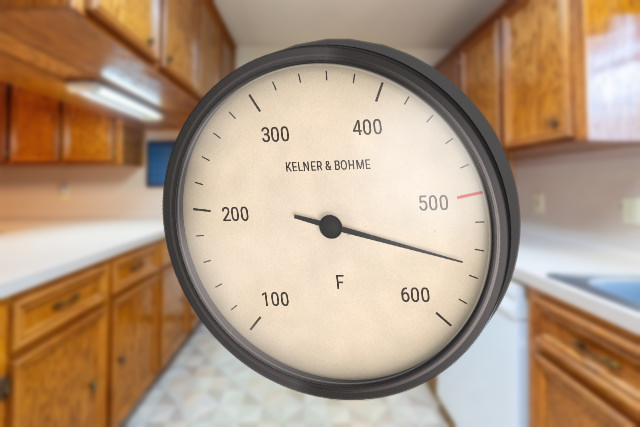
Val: 550; °F
